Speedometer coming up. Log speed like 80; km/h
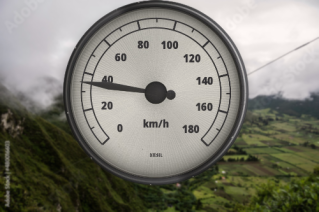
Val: 35; km/h
